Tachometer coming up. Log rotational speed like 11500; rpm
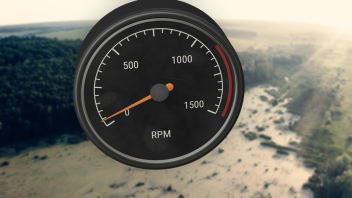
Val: 50; rpm
